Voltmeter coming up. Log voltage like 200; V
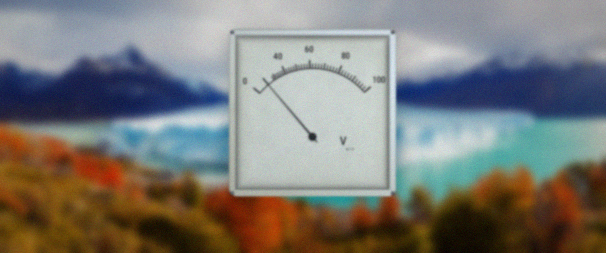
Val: 20; V
